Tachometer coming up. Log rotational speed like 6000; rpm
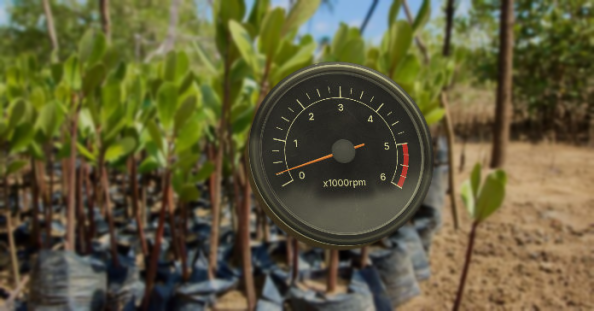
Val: 250; rpm
